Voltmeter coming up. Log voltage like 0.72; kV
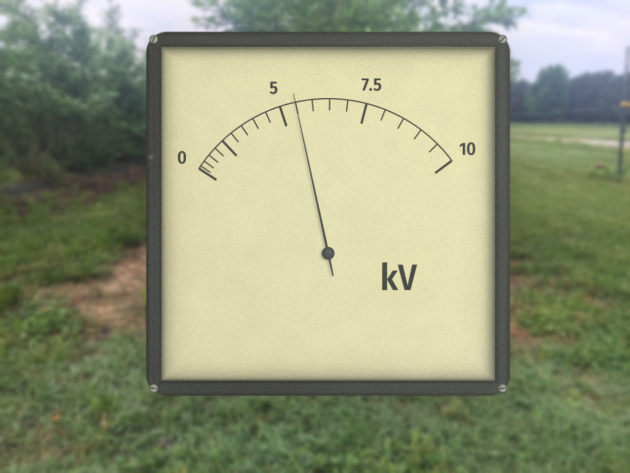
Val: 5.5; kV
